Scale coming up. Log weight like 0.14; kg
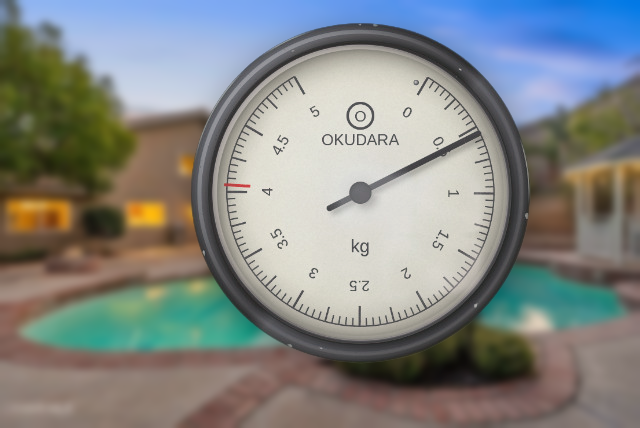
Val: 0.55; kg
